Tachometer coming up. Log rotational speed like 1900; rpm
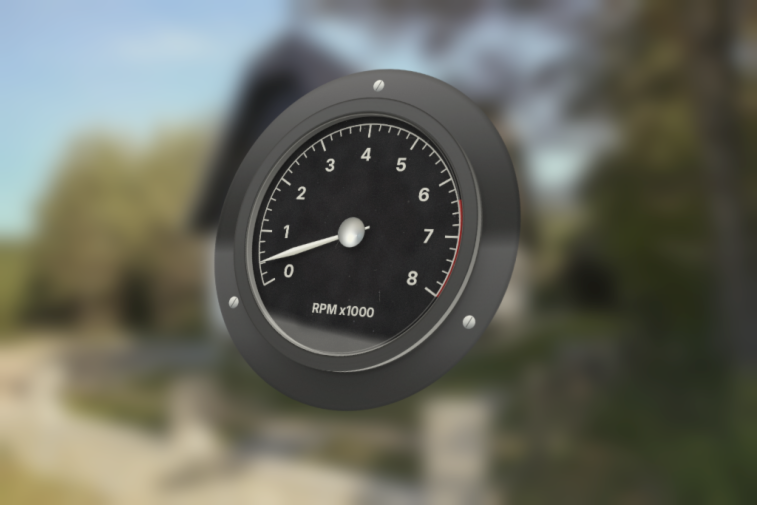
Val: 400; rpm
